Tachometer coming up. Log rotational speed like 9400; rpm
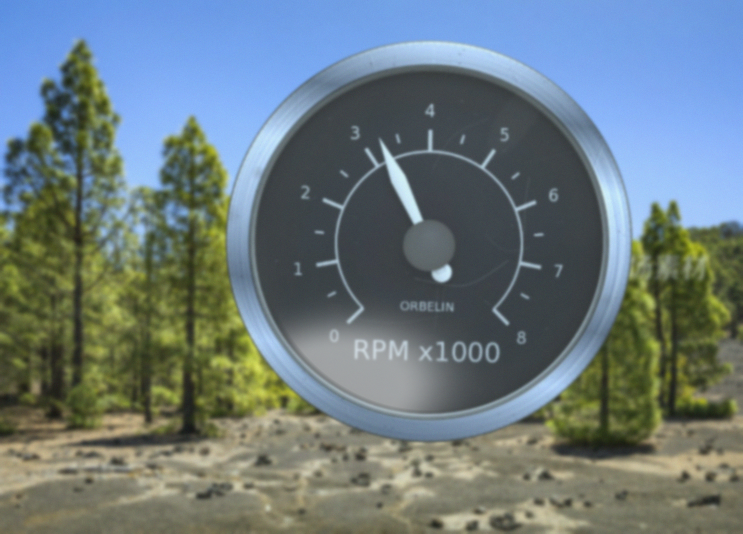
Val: 3250; rpm
